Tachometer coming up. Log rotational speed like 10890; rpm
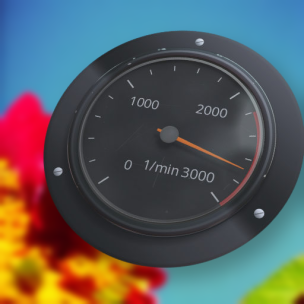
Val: 2700; rpm
